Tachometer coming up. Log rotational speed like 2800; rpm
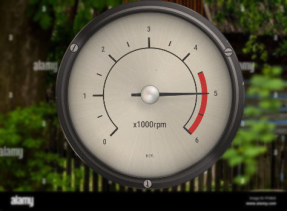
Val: 5000; rpm
